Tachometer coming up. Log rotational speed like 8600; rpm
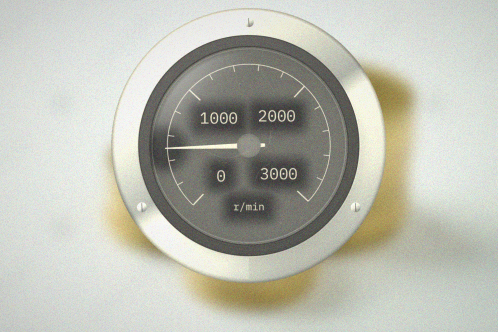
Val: 500; rpm
